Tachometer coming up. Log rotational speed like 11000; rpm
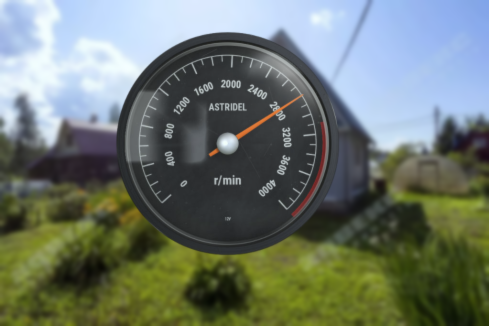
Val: 2800; rpm
